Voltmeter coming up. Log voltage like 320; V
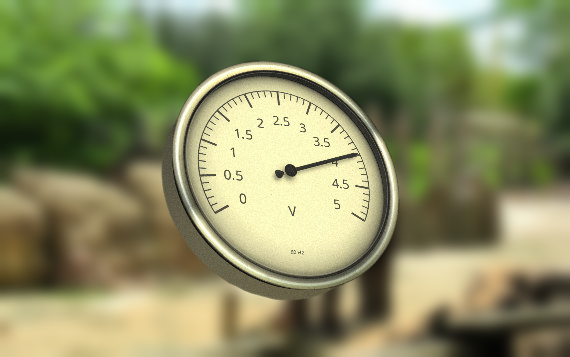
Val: 4; V
